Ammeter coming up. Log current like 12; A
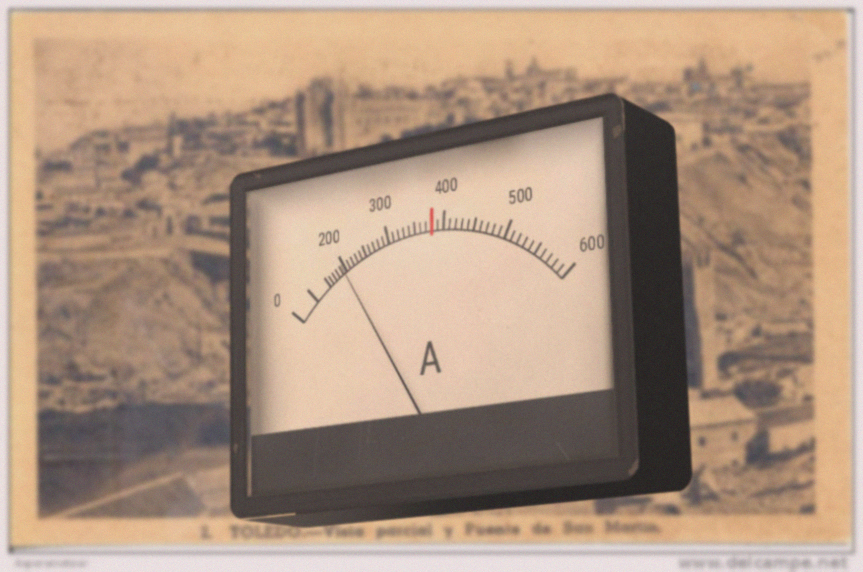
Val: 200; A
